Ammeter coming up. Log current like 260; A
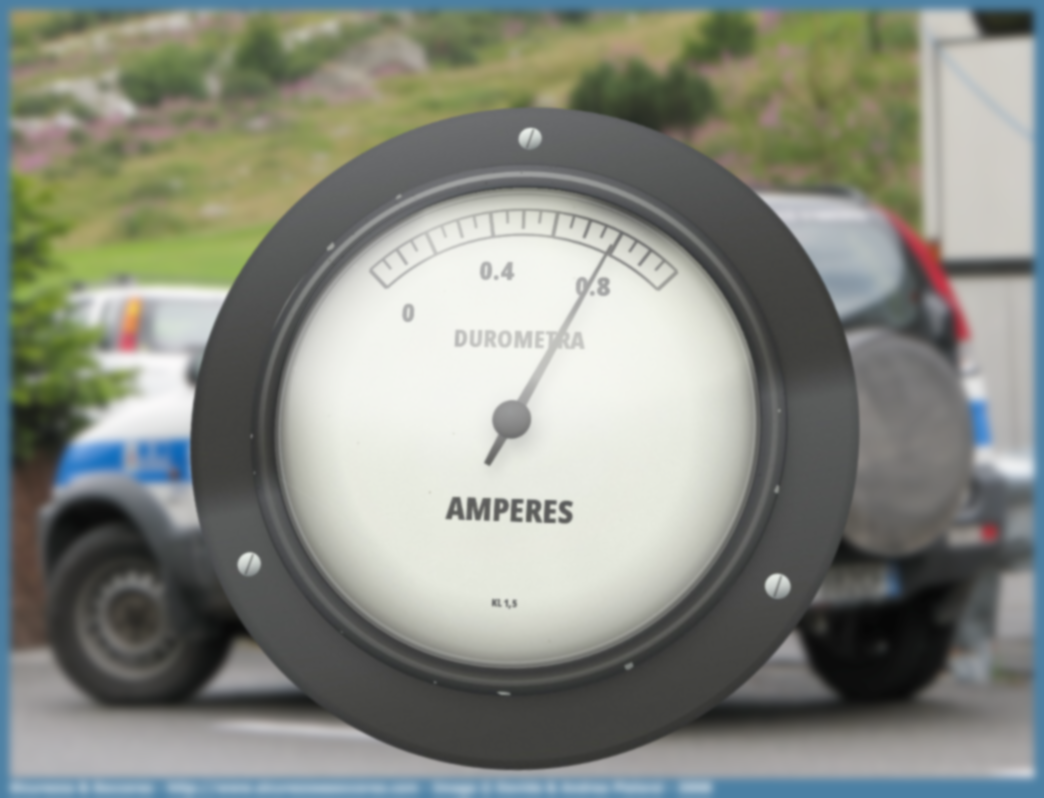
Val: 0.8; A
